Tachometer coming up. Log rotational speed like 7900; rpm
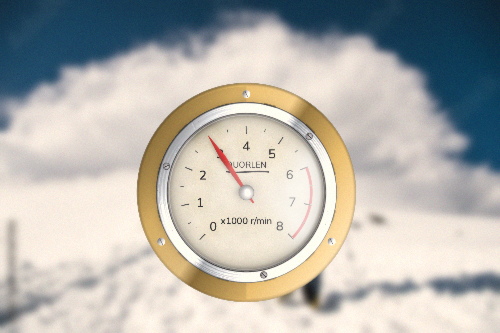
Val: 3000; rpm
